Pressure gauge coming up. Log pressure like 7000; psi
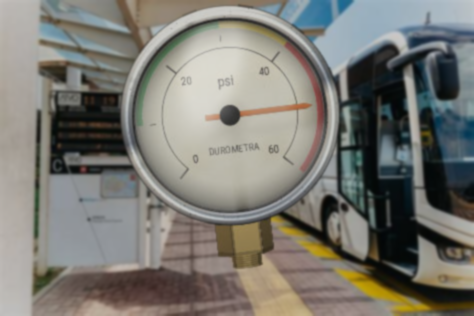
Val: 50; psi
